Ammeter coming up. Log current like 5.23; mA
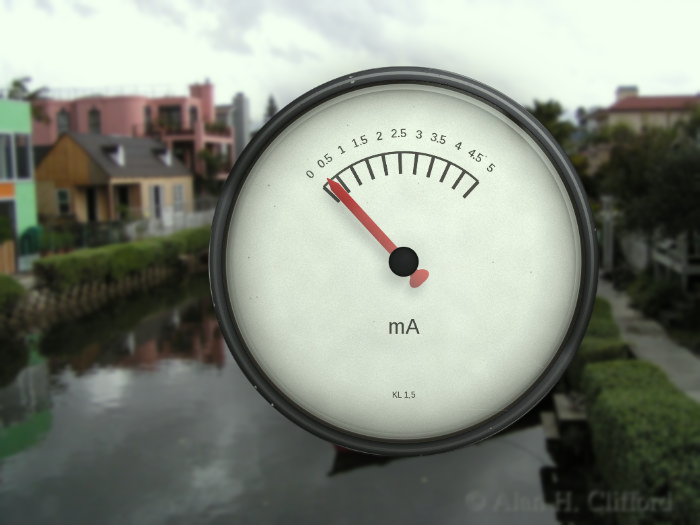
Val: 0.25; mA
